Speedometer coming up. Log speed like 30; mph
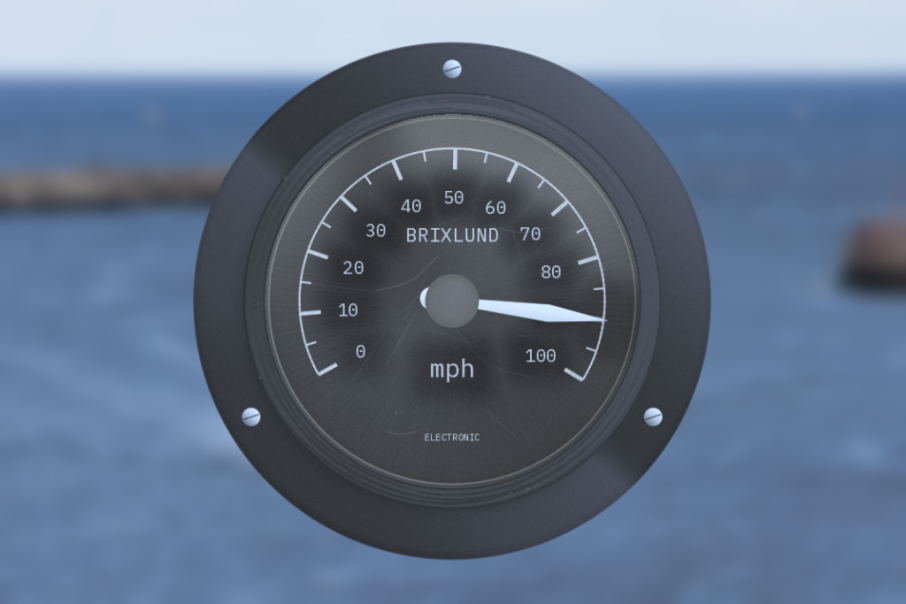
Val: 90; mph
